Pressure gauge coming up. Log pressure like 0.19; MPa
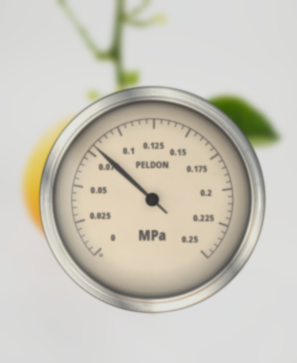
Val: 0.08; MPa
